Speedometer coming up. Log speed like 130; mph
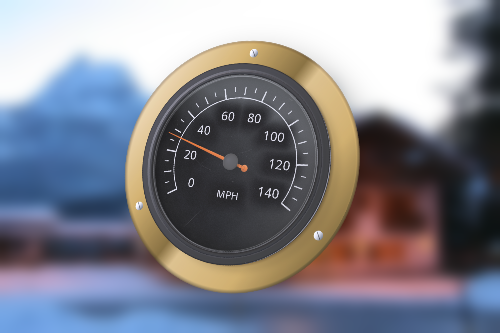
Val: 27.5; mph
